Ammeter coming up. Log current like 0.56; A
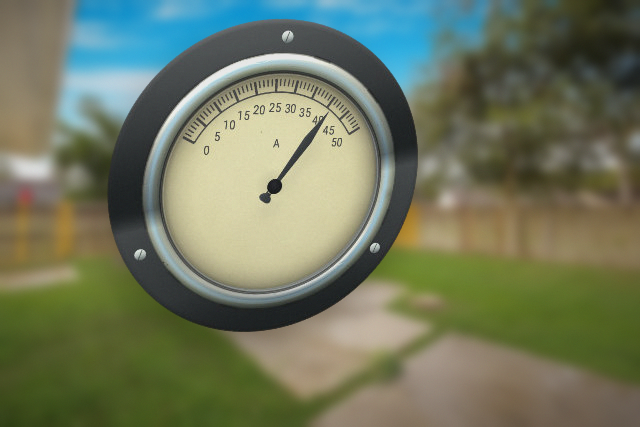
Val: 40; A
